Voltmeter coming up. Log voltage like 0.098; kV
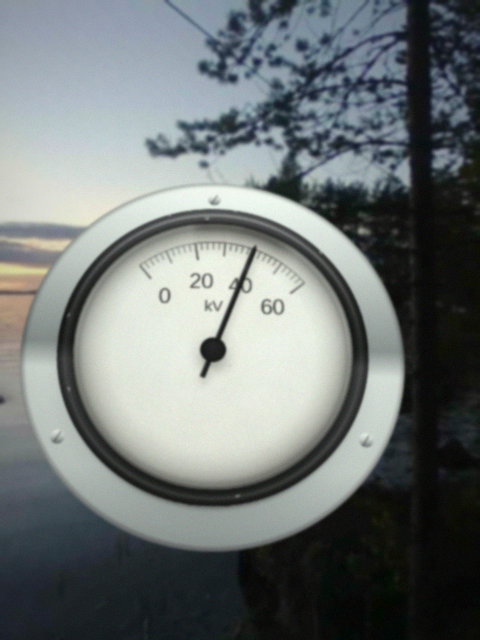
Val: 40; kV
